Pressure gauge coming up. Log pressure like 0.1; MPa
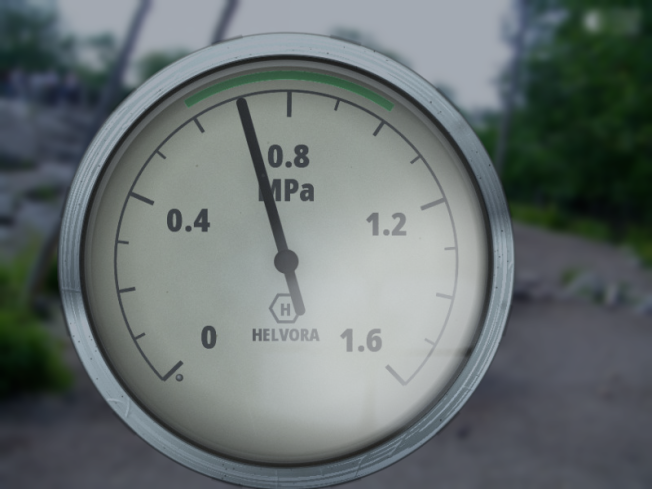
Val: 0.7; MPa
